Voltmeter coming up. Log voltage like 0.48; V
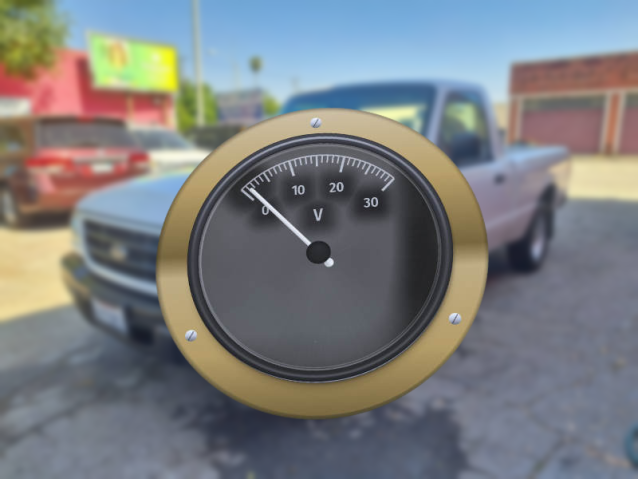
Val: 1; V
